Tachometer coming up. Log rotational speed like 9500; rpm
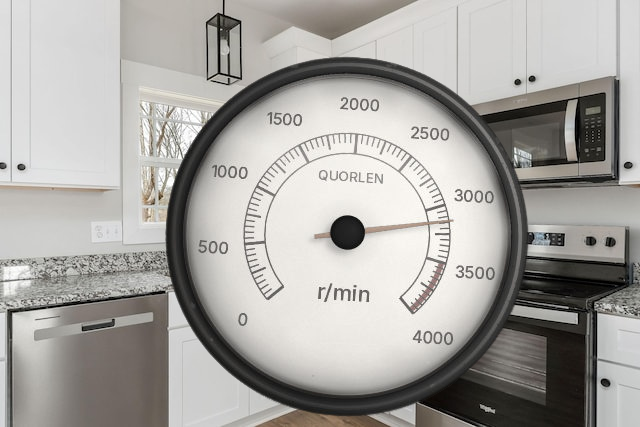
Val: 3150; rpm
